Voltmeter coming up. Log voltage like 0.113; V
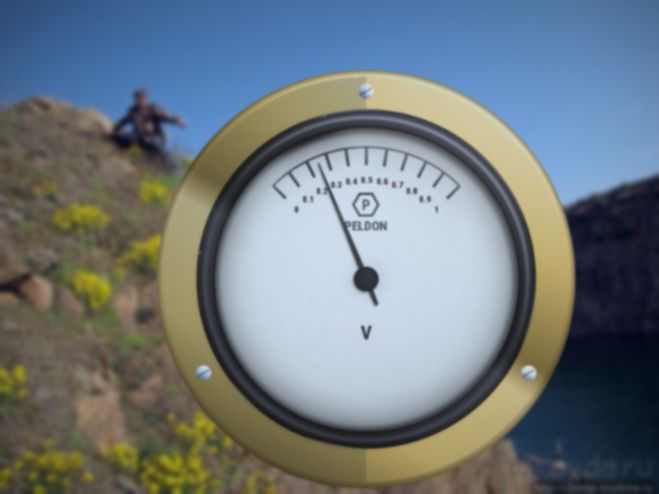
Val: 0.25; V
